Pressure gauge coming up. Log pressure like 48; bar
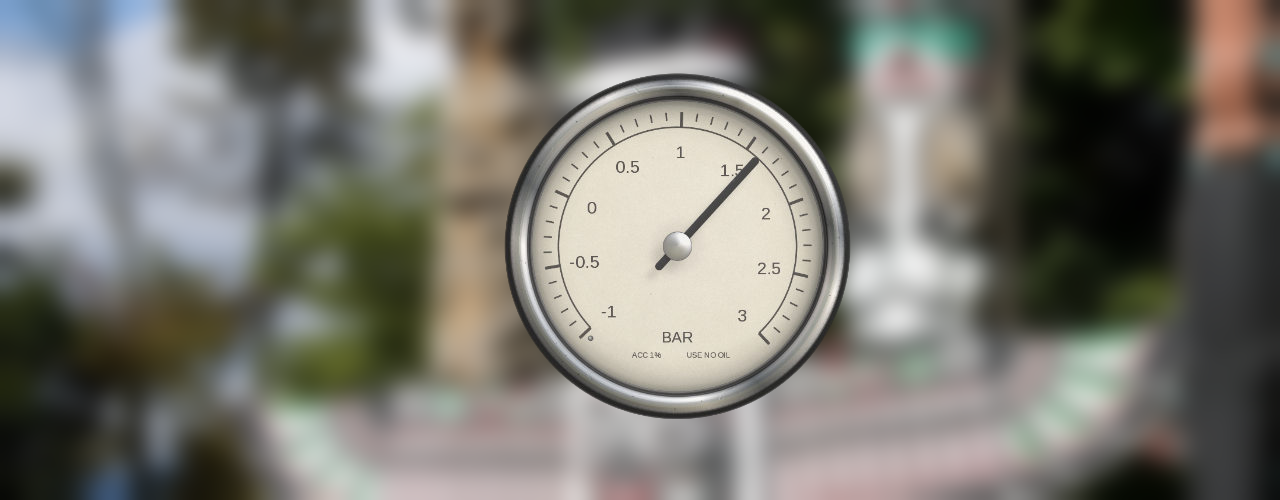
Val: 1.6; bar
